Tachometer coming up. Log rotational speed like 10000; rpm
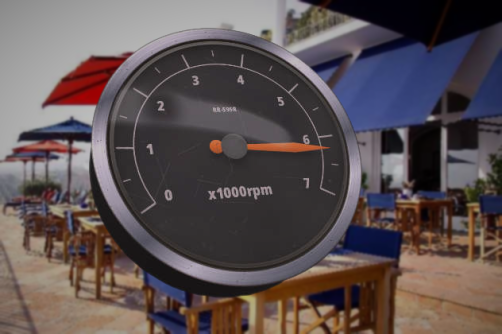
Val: 6250; rpm
